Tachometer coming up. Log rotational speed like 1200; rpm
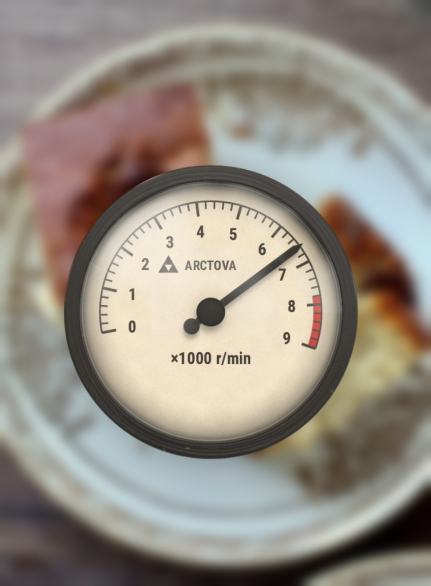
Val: 6600; rpm
